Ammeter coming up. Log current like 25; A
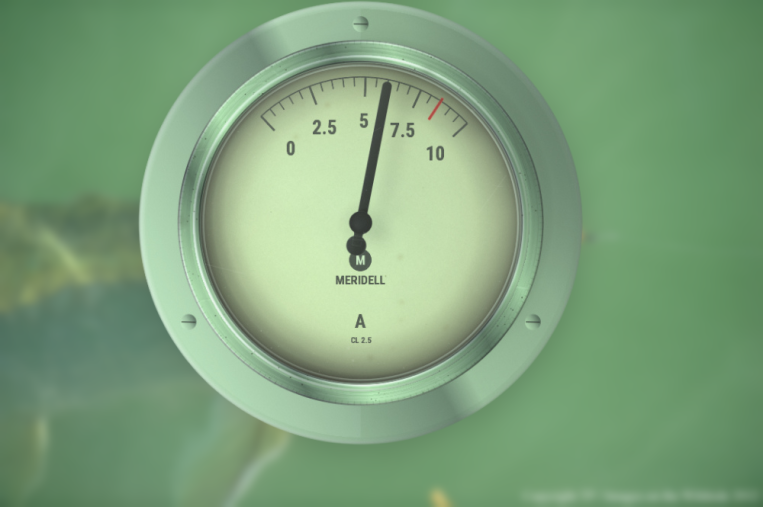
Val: 6; A
